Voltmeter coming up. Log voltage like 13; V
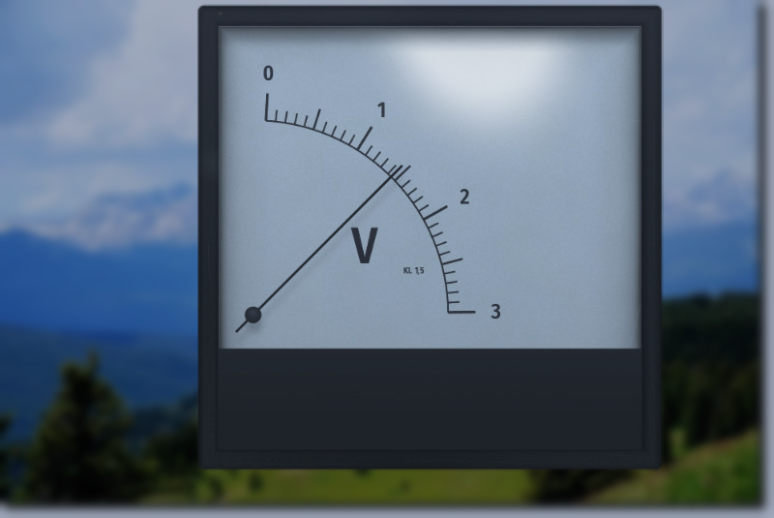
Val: 1.45; V
